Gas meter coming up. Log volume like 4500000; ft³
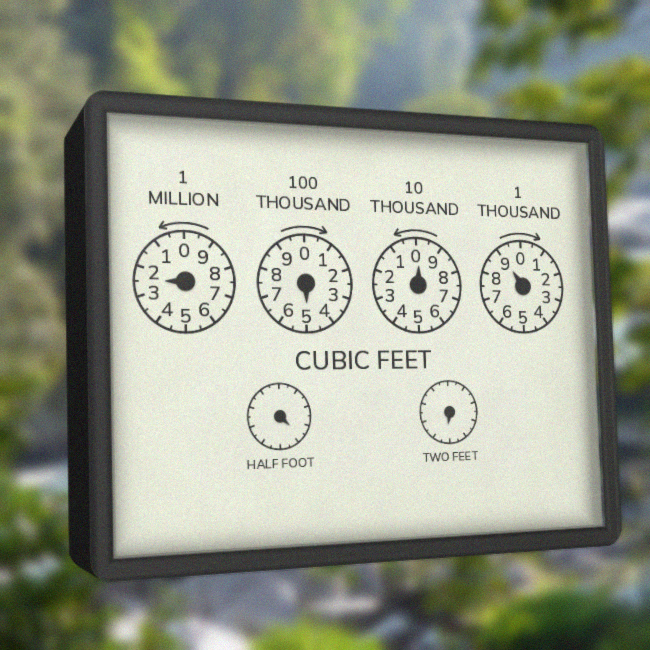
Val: 249900; ft³
